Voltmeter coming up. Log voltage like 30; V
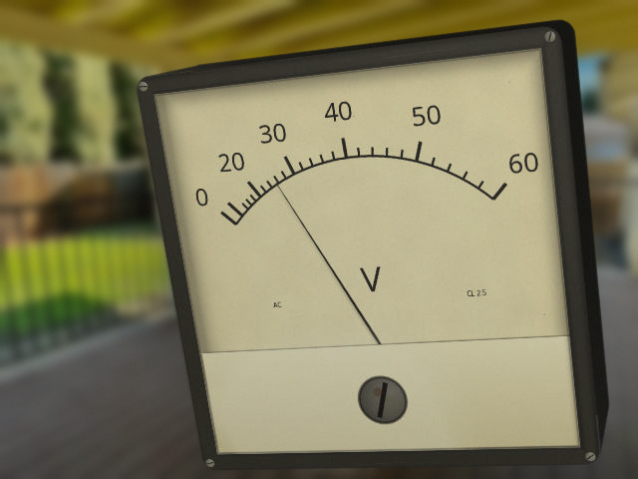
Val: 26; V
